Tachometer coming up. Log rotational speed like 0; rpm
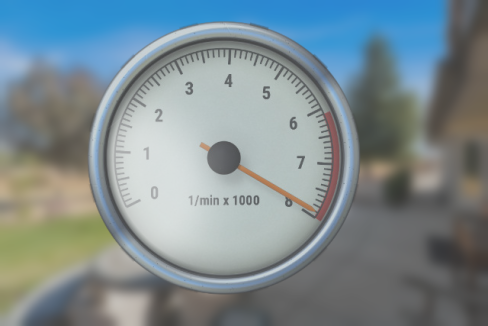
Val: 7900; rpm
